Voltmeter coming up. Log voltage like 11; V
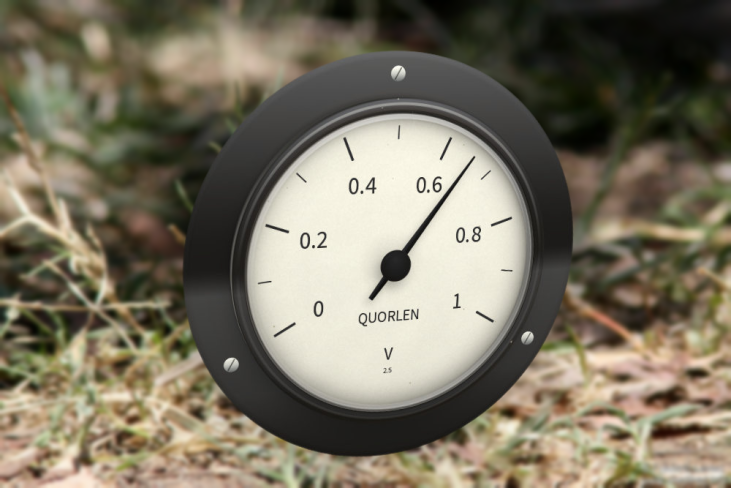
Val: 0.65; V
